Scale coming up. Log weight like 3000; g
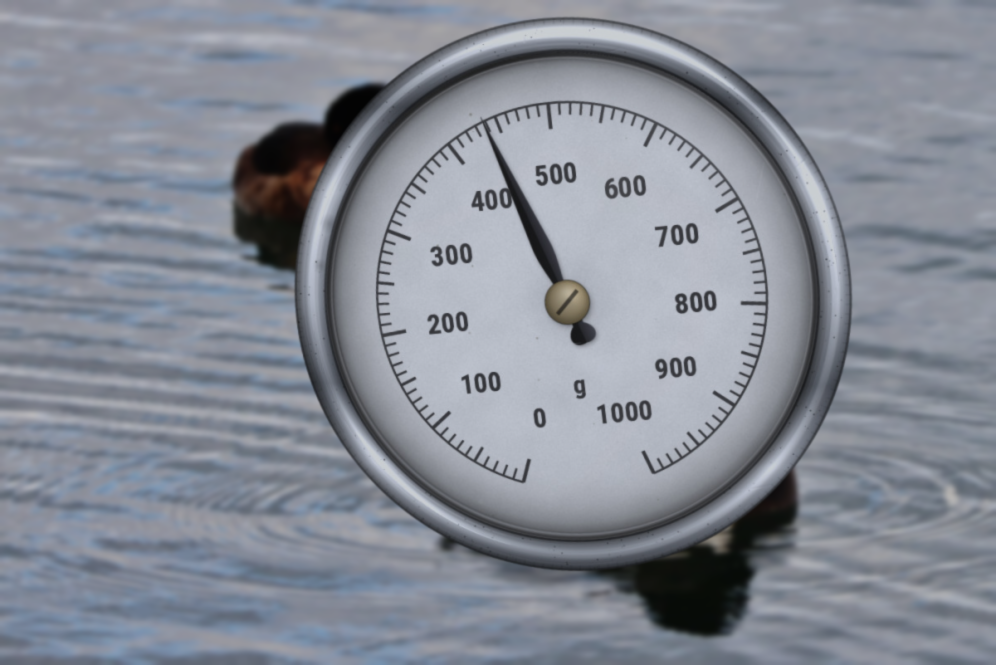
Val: 440; g
